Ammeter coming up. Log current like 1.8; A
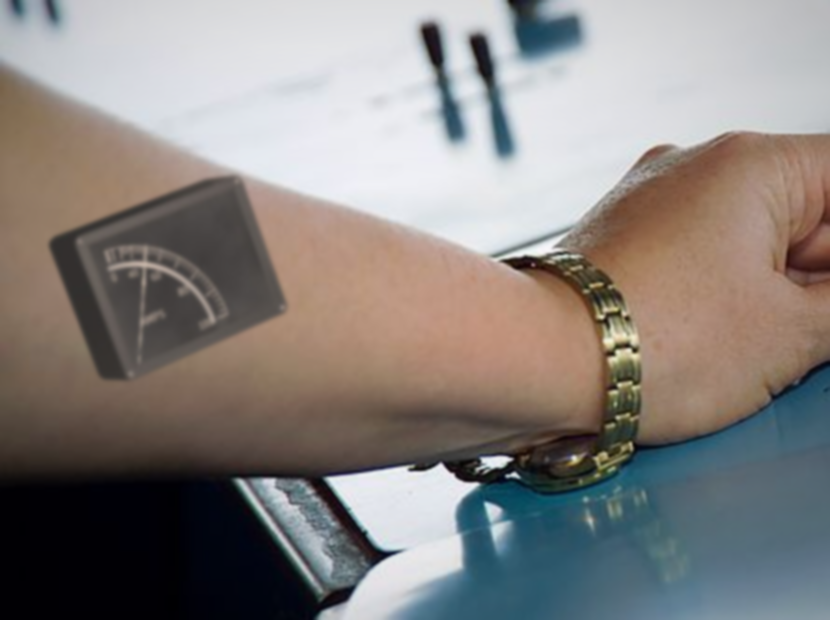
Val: 50; A
